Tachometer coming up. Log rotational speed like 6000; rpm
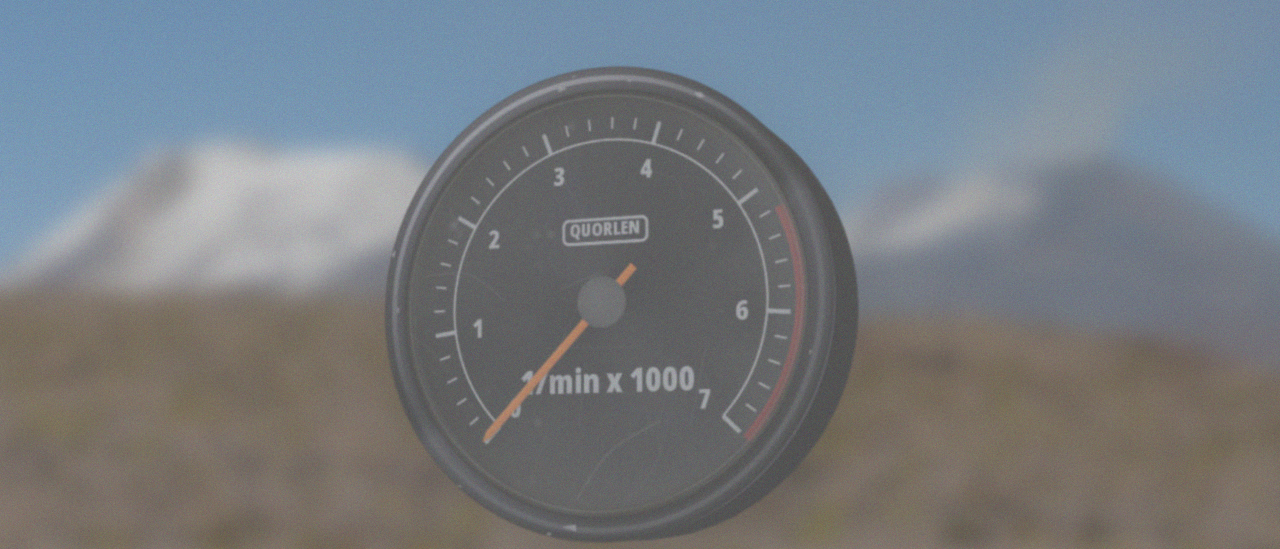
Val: 0; rpm
